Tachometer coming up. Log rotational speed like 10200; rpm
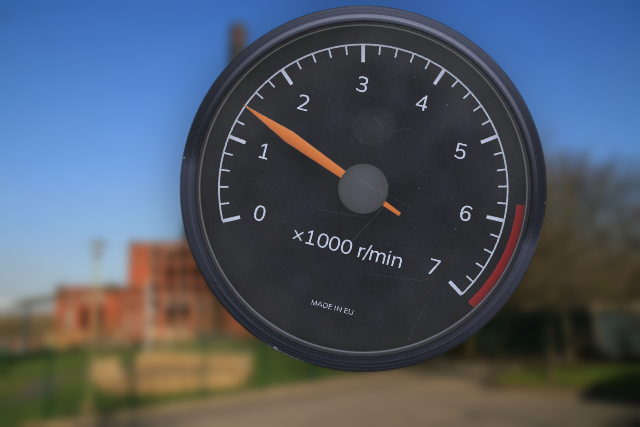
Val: 1400; rpm
